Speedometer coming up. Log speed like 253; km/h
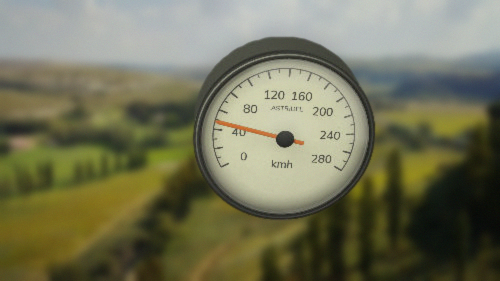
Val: 50; km/h
